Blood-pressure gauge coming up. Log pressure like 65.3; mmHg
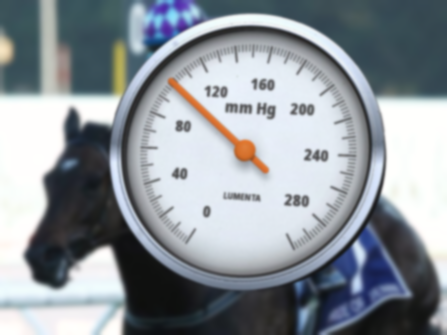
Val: 100; mmHg
